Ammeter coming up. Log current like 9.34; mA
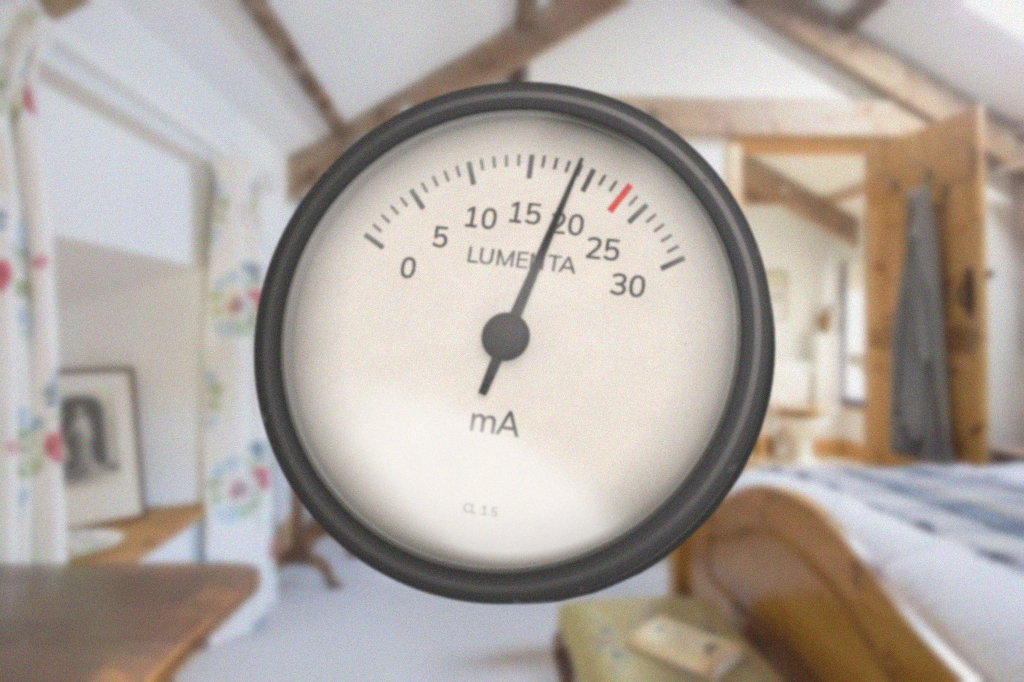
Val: 19; mA
